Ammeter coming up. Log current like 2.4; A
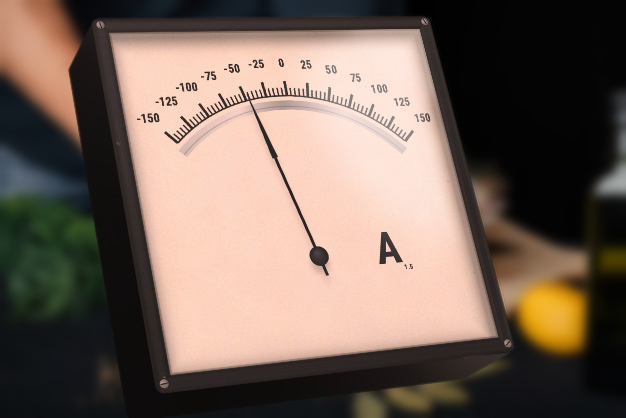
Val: -50; A
